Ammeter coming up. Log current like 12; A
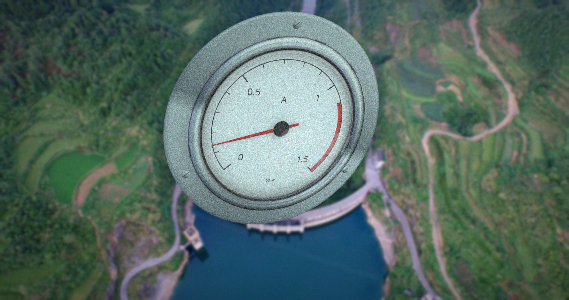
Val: 0.15; A
